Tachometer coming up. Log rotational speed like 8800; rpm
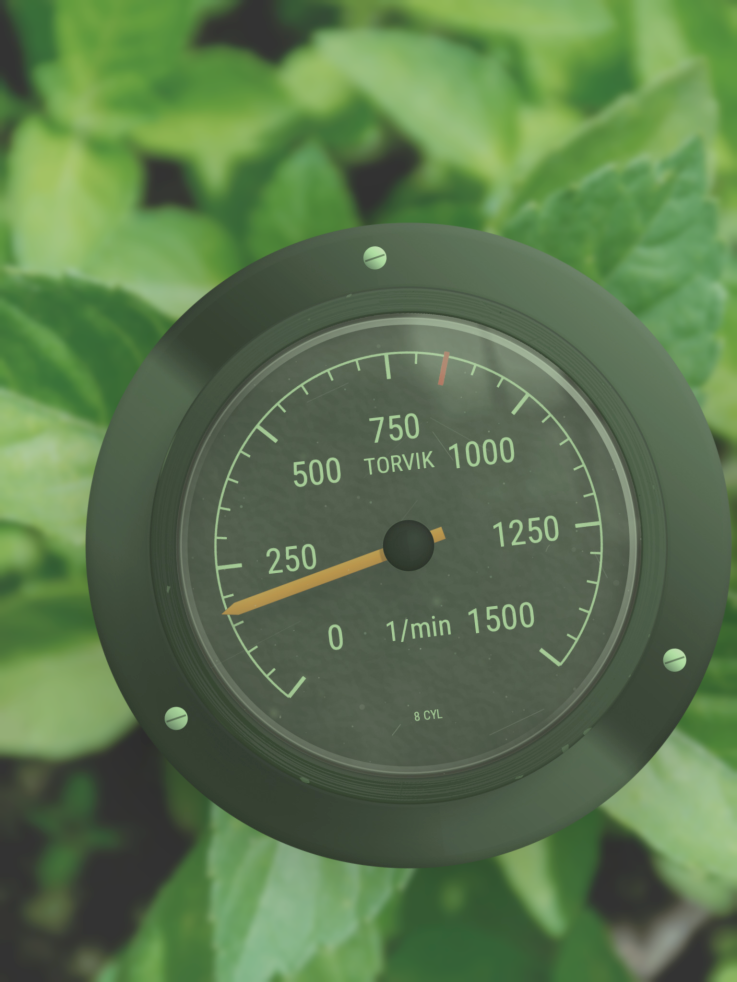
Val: 175; rpm
